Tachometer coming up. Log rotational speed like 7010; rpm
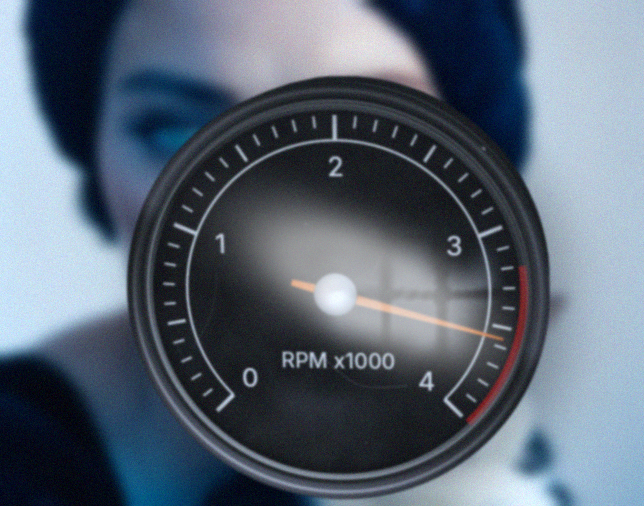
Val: 3550; rpm
